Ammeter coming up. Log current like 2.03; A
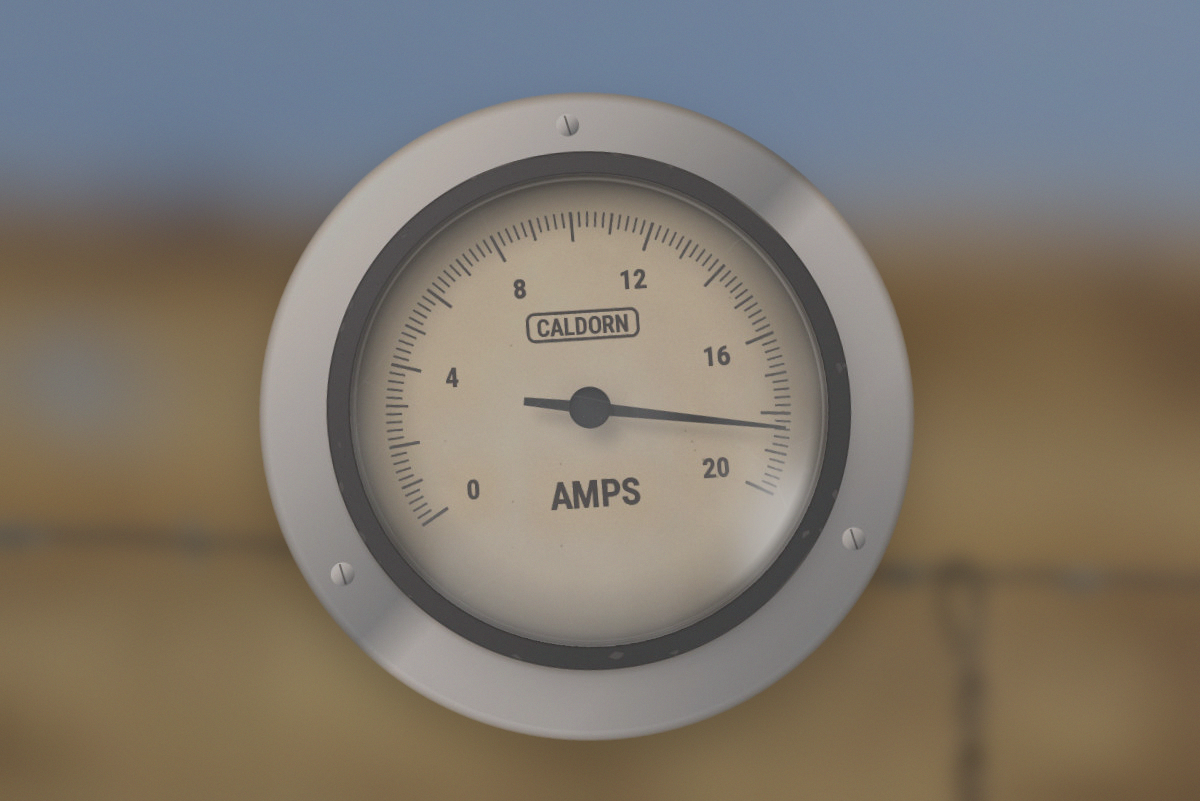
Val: 18.4; A
